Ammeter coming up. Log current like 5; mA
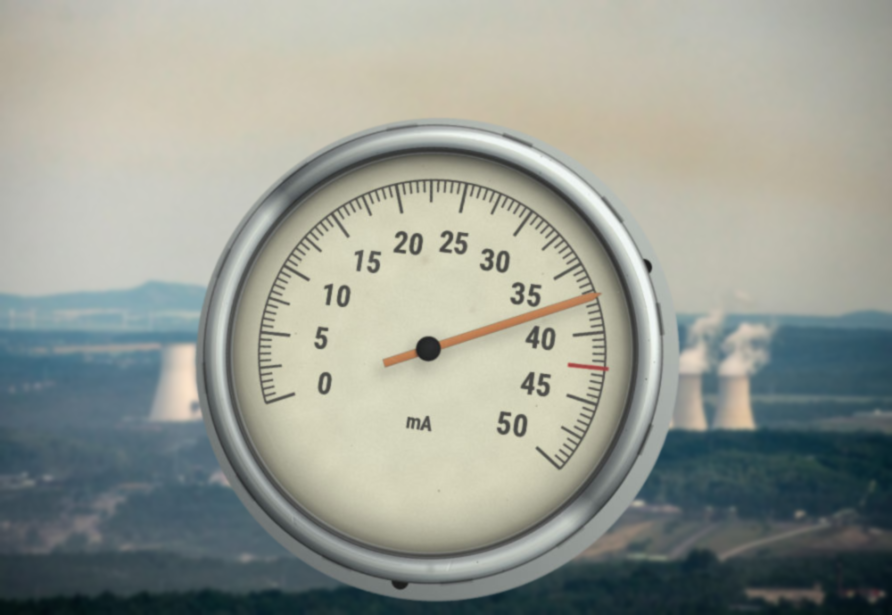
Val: 37.5; mA
